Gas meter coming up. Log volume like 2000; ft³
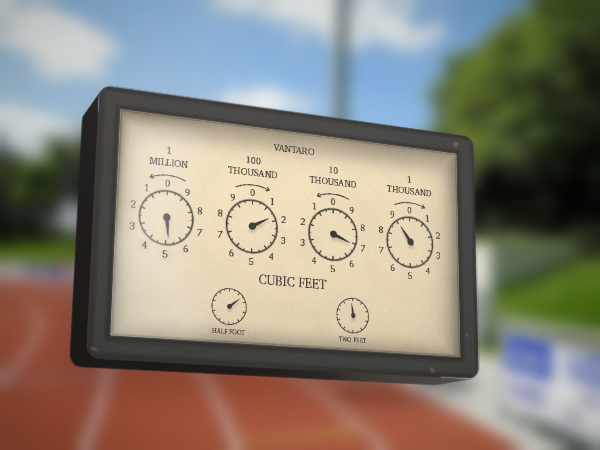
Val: 516900; ft³
